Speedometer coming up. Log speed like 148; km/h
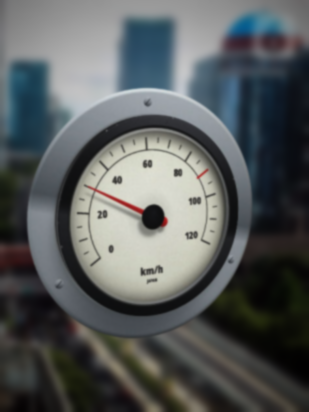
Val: 30; km/h
